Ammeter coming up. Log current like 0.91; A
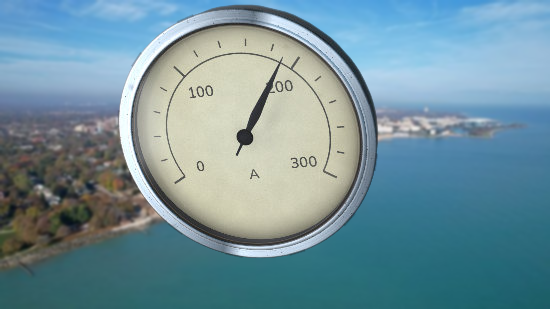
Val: 190; A
